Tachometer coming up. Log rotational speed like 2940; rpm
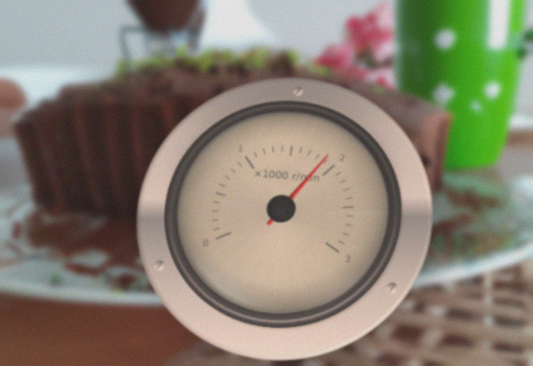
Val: 1900; rpm
